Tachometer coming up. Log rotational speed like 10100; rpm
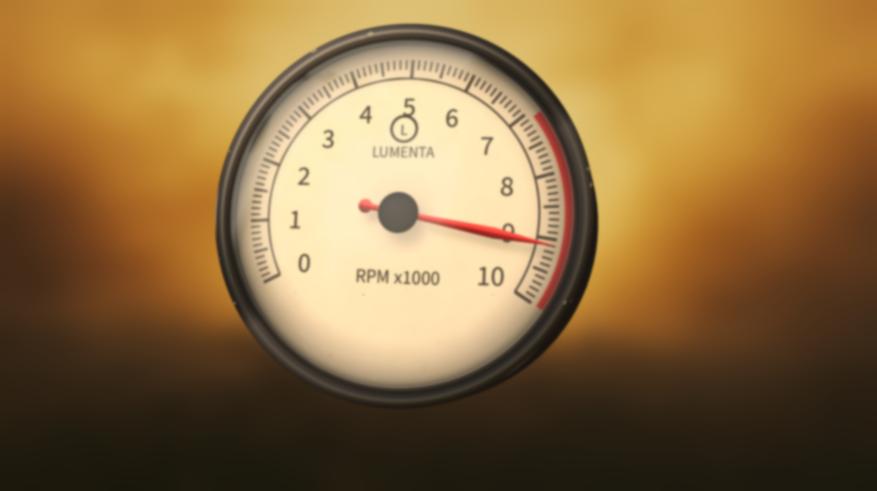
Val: 9100; rpm
